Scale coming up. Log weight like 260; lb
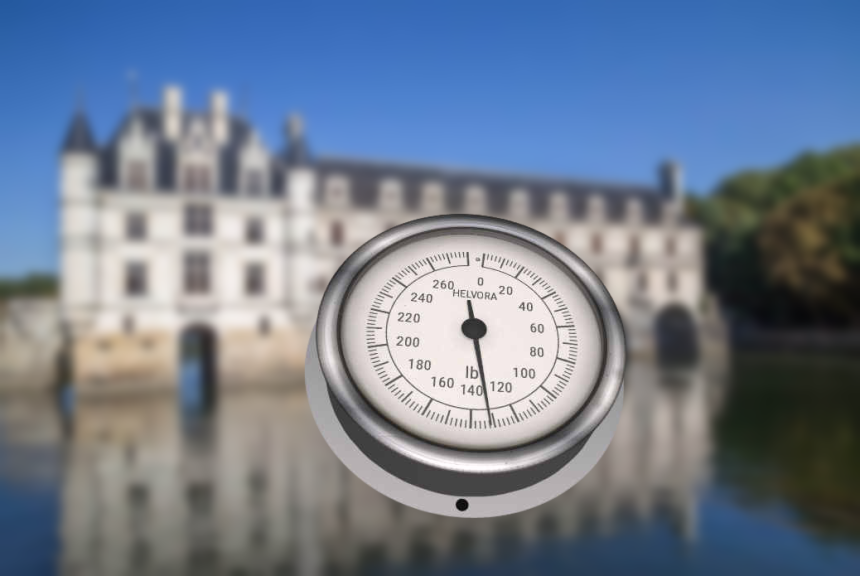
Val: 132; lb
